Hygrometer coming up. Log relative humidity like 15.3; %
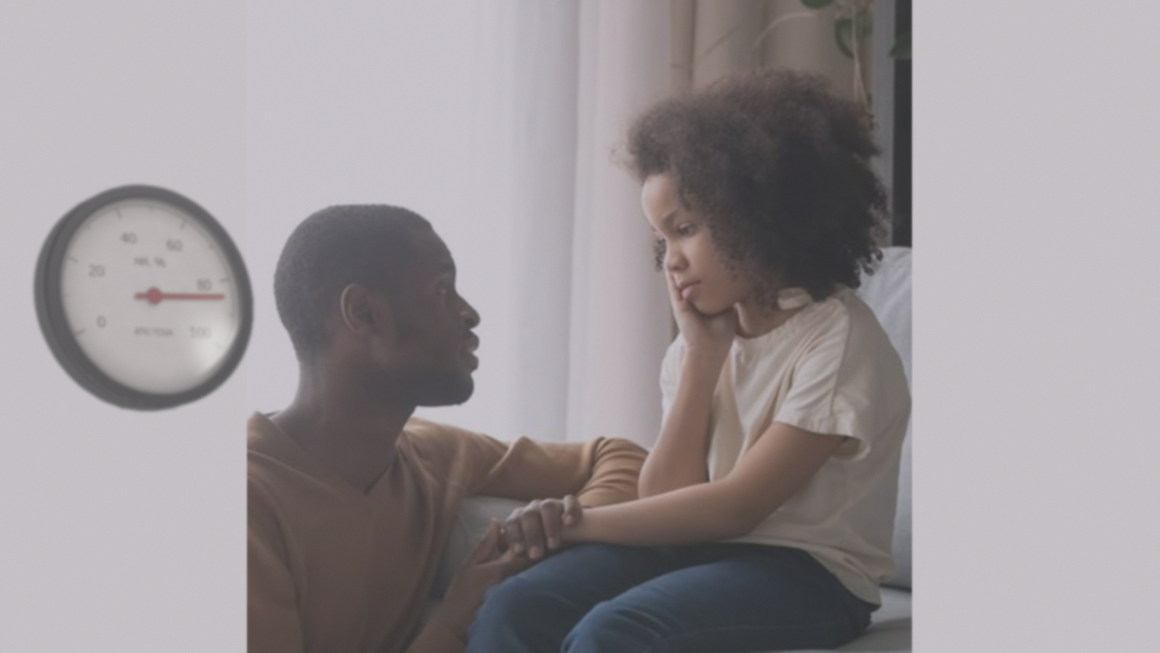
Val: 85; %
